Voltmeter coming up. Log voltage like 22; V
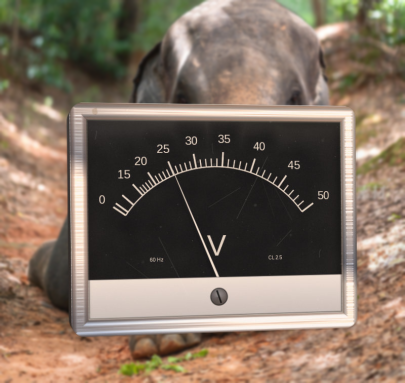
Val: 25; V
